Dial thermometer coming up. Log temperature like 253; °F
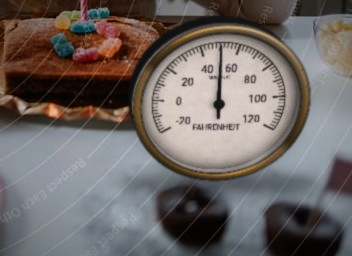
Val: 50; °F
